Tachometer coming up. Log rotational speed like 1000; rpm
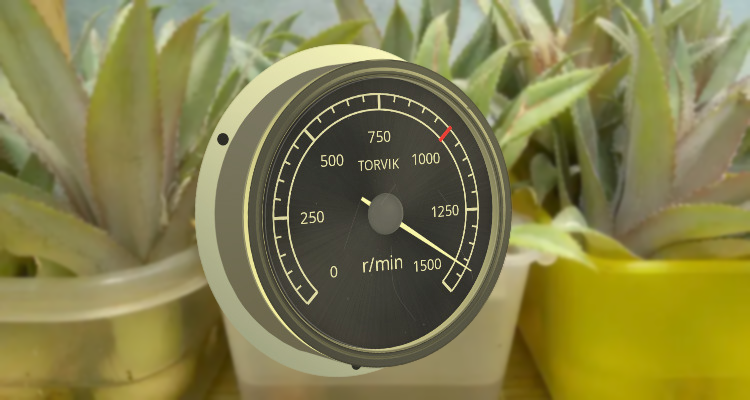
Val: 1425; rpm
